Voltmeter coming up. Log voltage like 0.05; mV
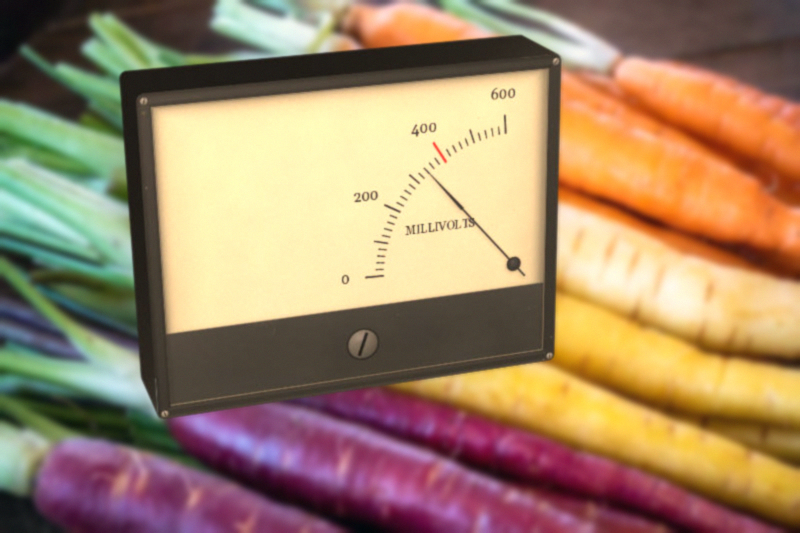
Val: 340; mV
